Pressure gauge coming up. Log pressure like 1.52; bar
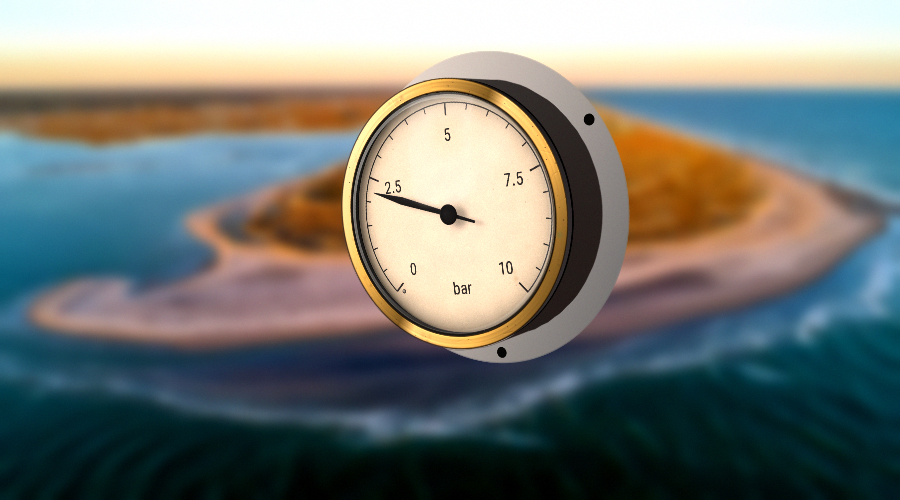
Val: 2.25; bar
